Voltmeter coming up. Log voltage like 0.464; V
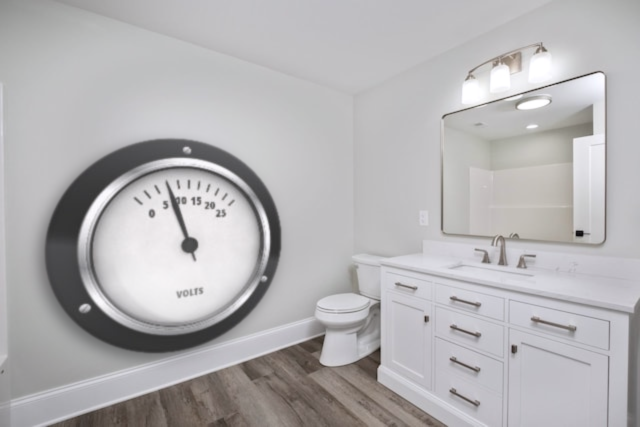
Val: 7.5; V
